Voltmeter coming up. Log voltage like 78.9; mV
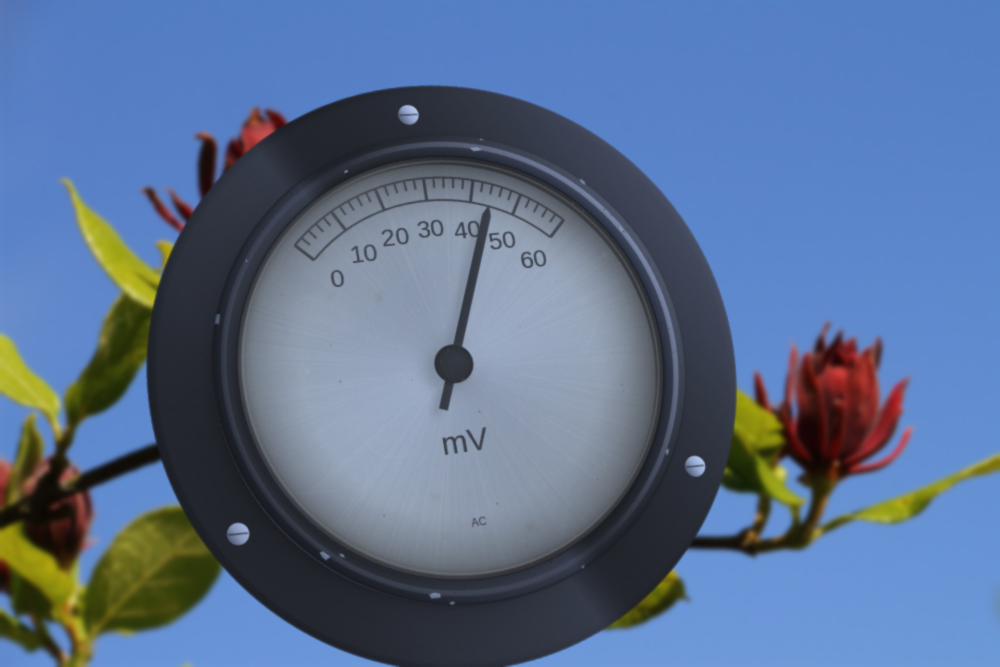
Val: 44; mV
